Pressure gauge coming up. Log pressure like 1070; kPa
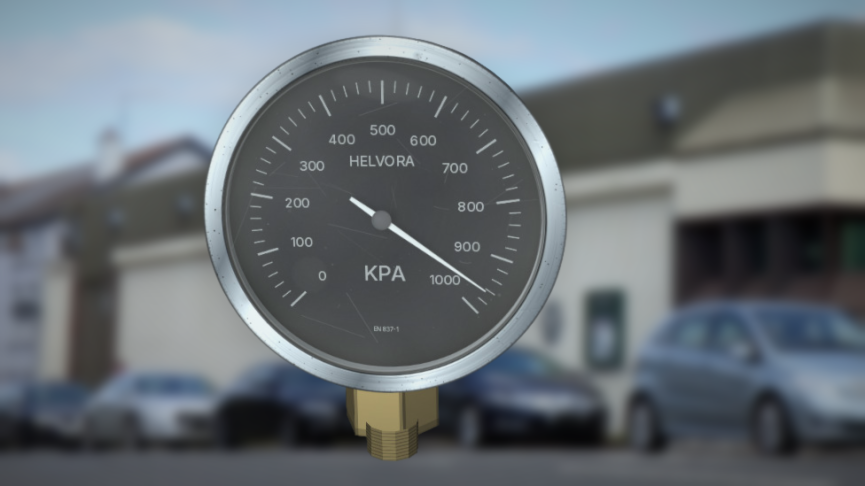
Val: 960; kPa
